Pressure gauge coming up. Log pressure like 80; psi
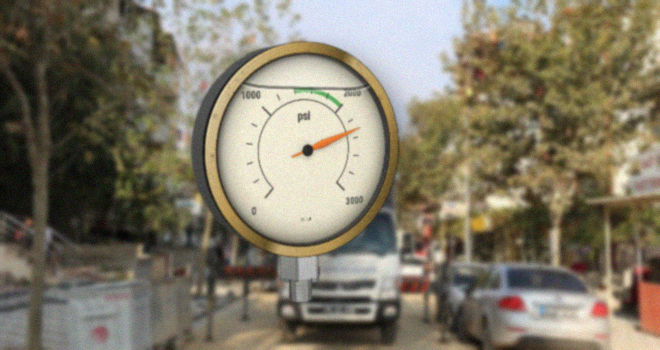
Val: 2300; psi
